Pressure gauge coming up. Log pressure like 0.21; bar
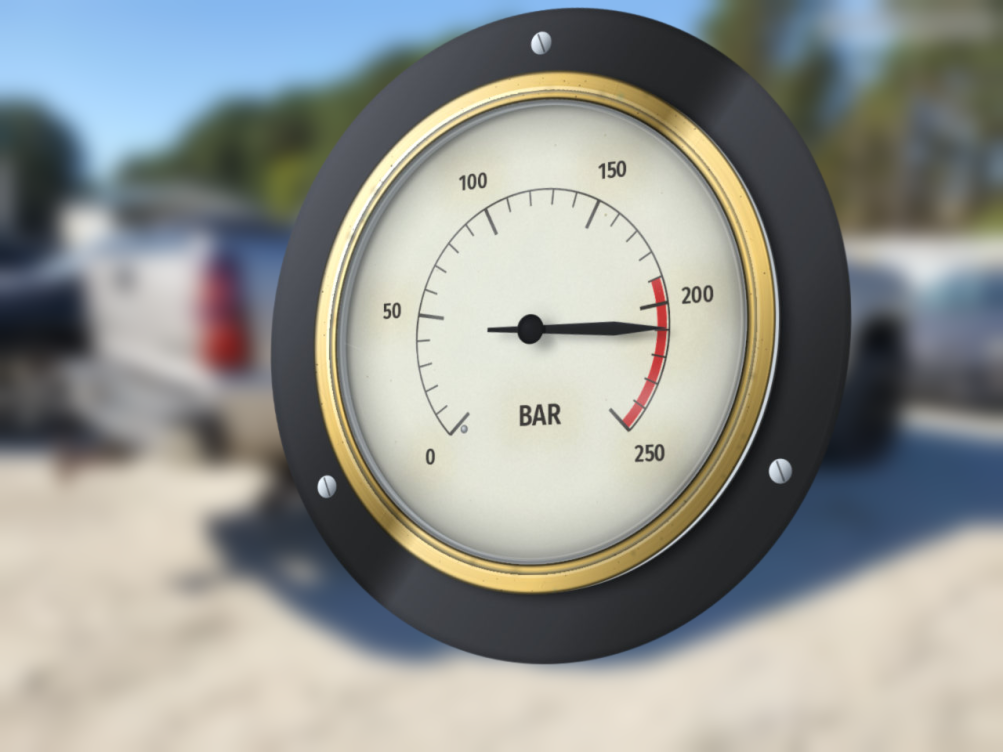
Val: 210; bar
